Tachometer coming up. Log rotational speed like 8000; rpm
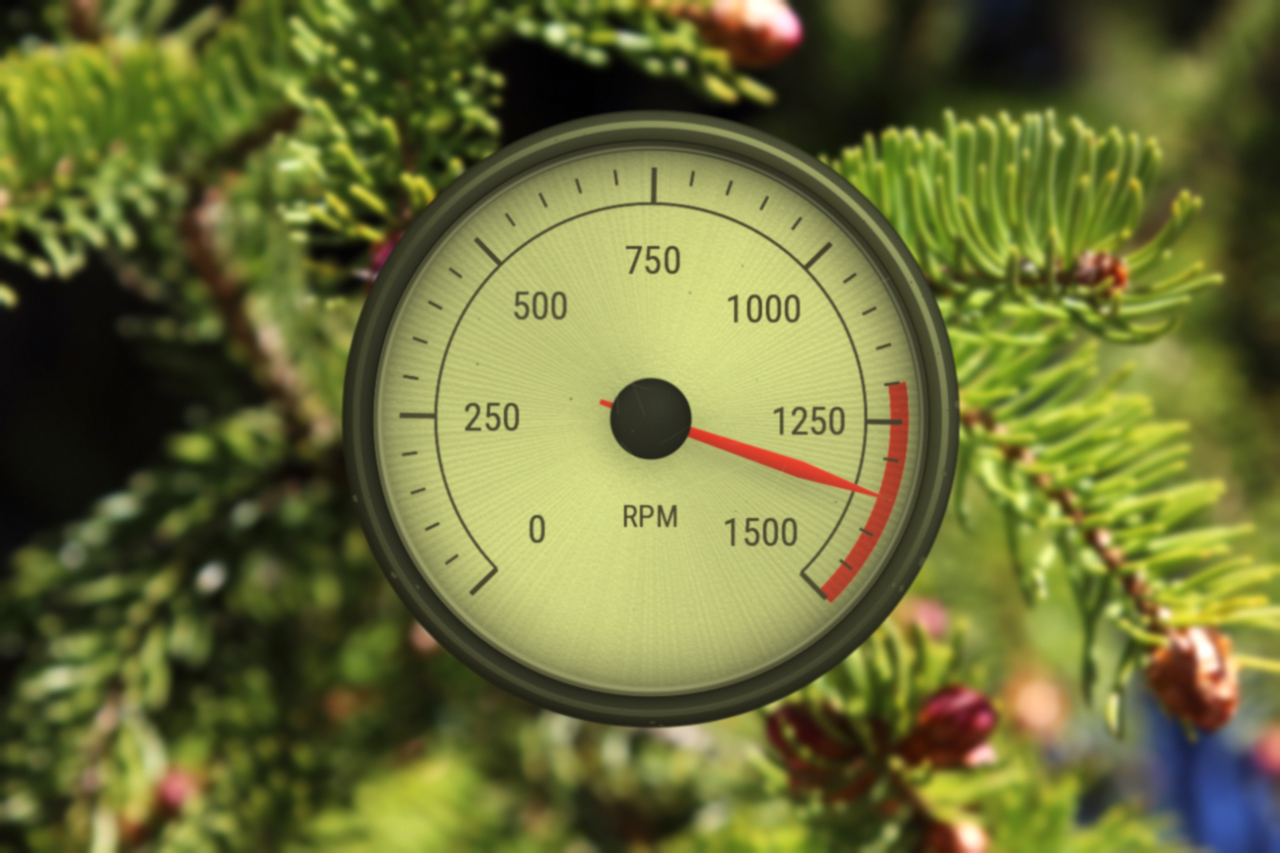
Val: 1350; rpm
